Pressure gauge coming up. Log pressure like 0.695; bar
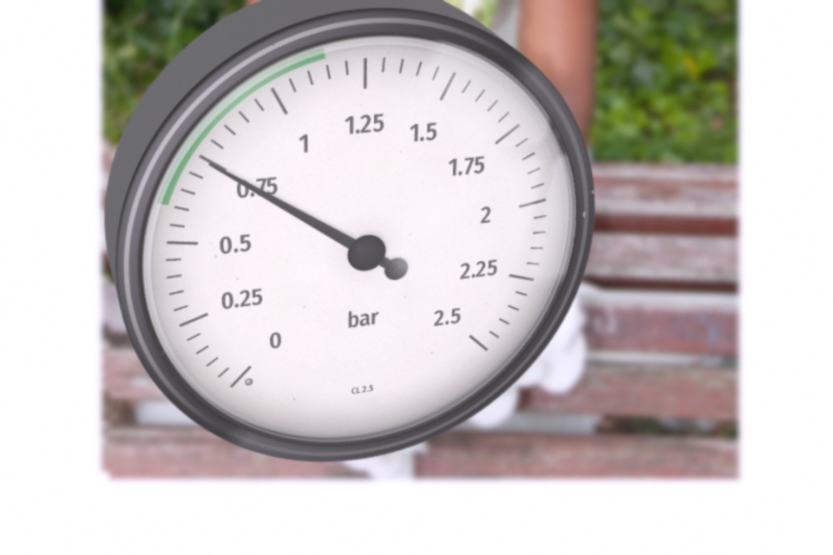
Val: 0.75; bar
